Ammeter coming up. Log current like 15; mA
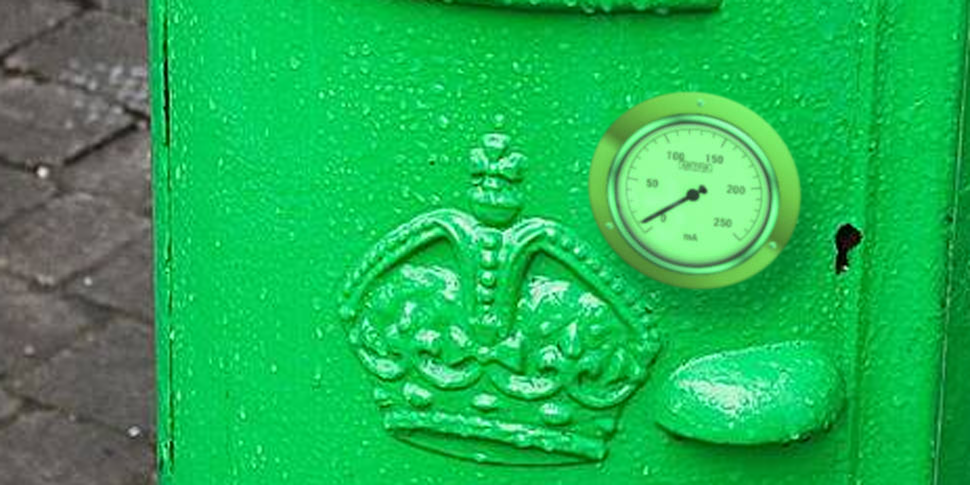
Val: 10; mA
